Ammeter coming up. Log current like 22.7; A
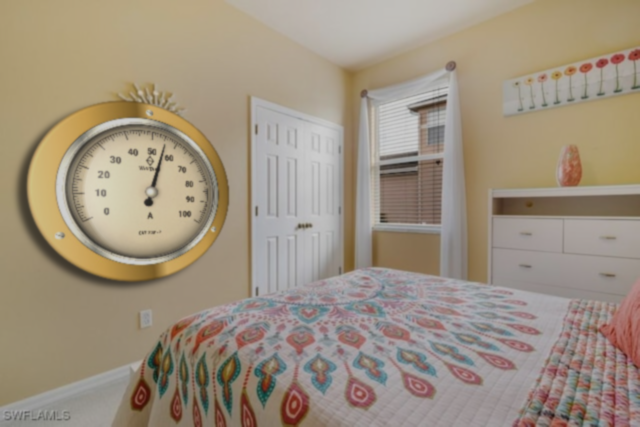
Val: 55; A
